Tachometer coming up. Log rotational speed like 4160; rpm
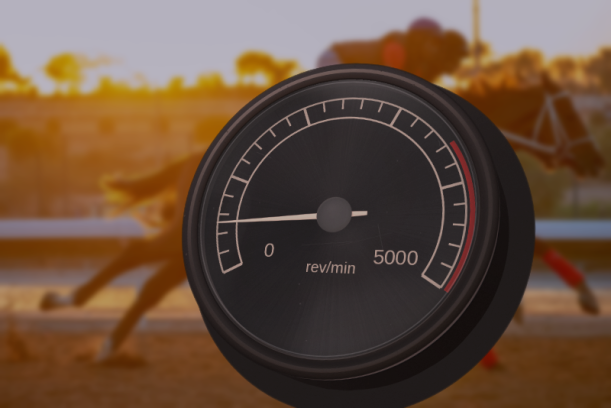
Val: 500; rpm
